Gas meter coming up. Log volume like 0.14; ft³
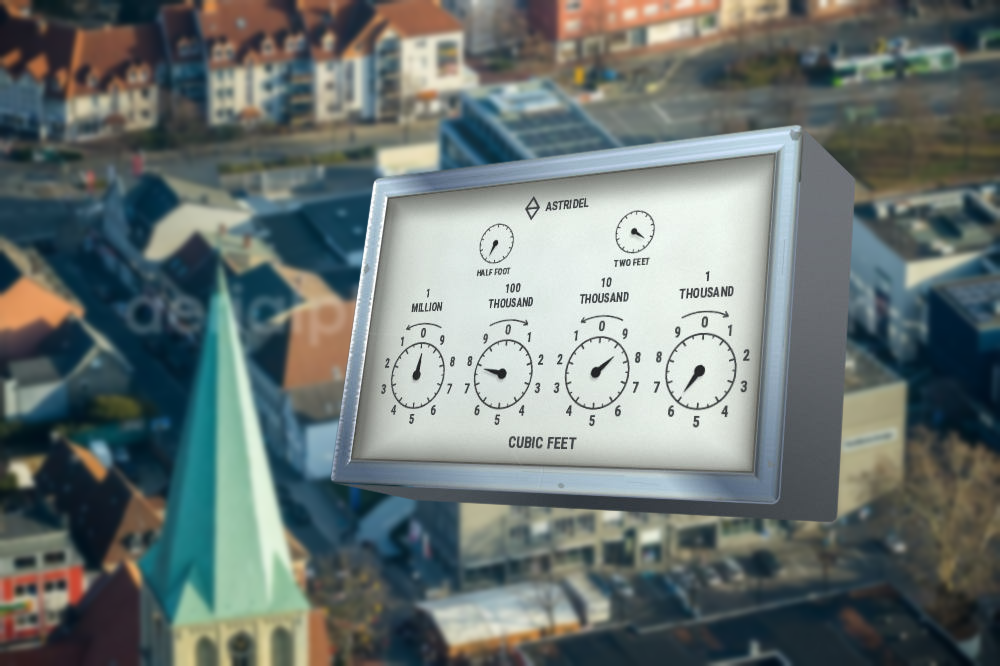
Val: 978600; ft³
